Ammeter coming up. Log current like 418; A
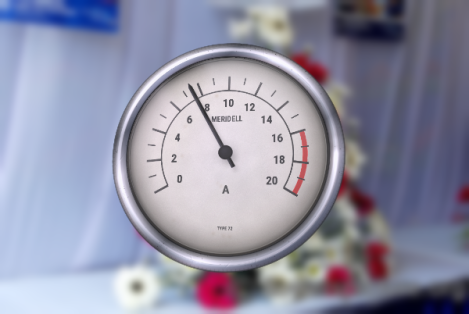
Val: 7.5; A
